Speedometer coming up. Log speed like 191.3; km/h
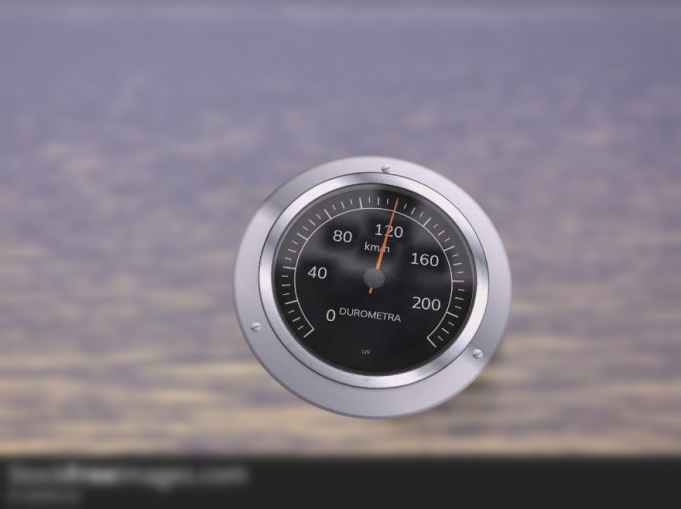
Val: 120; km/h
